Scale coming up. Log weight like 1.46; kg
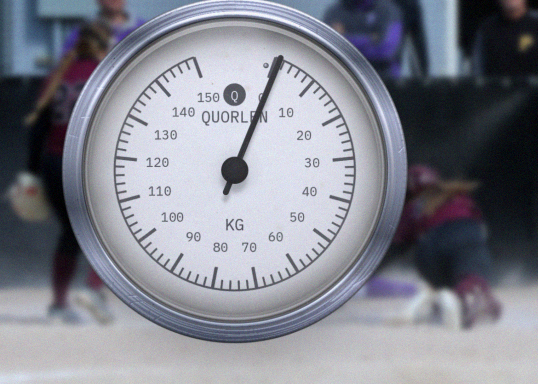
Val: 1; kg
